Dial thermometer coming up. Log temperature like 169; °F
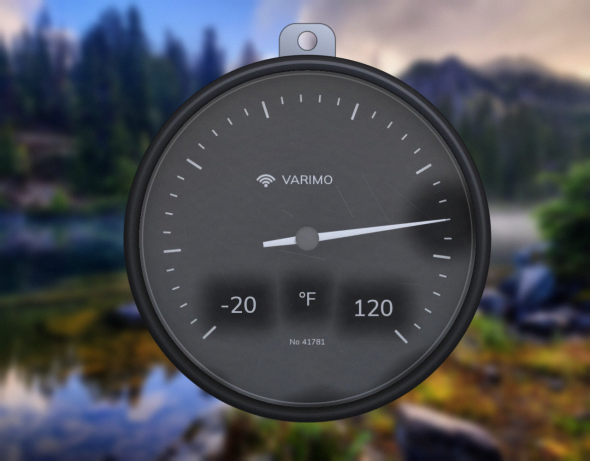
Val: 92; °F
